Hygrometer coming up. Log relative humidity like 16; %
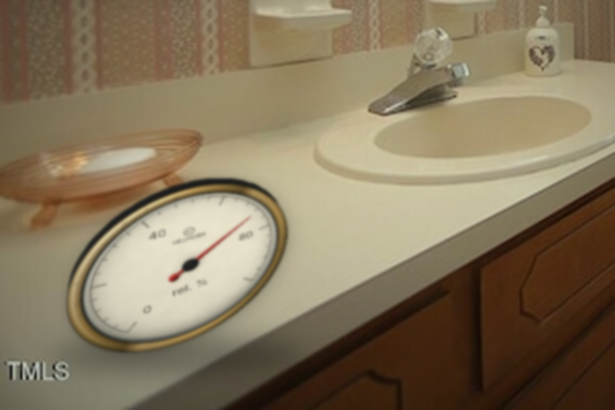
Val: 72; %
